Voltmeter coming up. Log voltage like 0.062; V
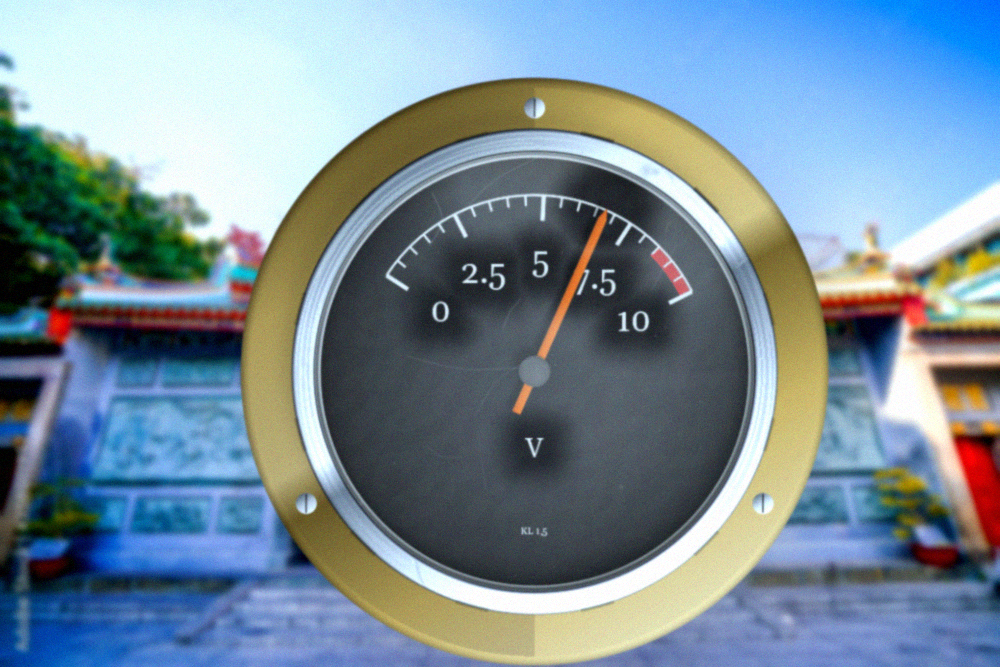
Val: 6.75; V
